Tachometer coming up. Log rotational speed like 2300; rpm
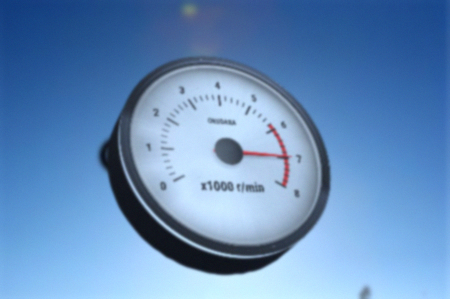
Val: 7000; rpm
